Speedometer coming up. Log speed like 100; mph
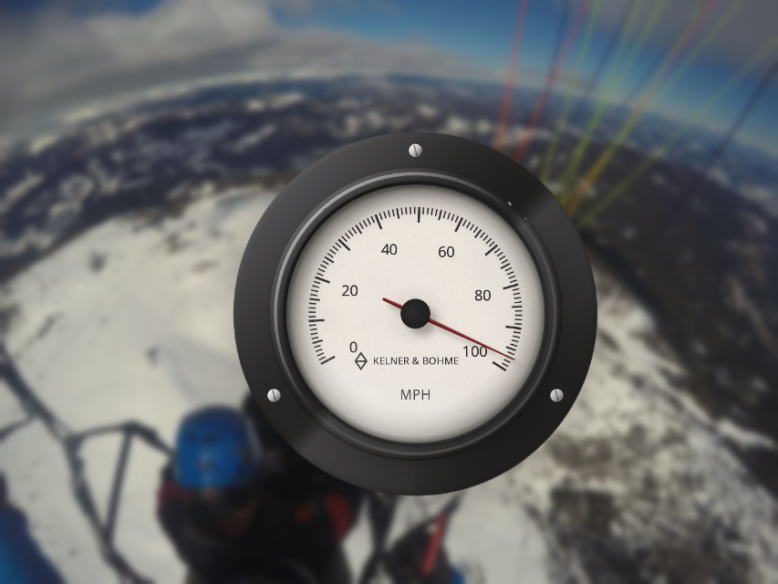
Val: 97; mph
